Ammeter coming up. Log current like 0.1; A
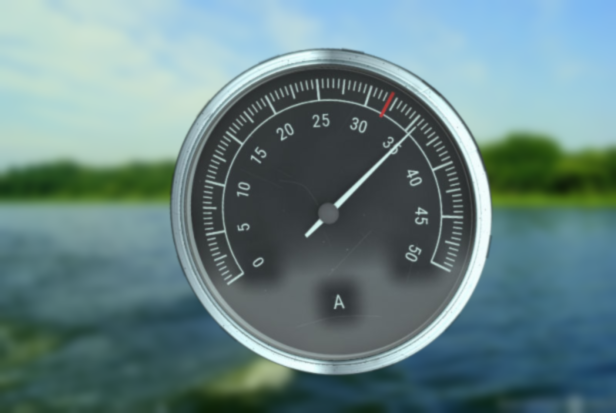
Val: 35.5; A
